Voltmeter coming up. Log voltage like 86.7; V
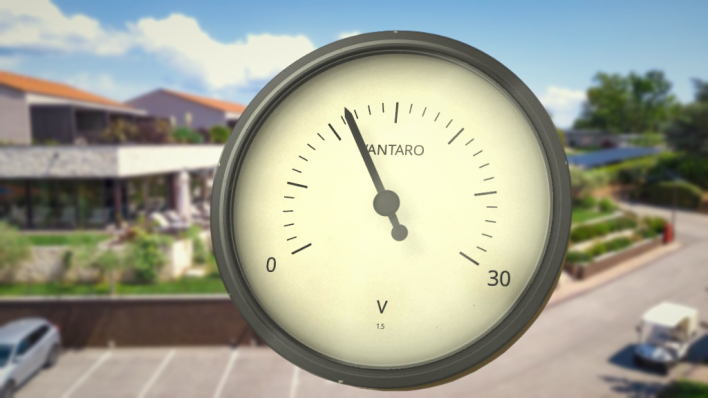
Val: 11.5; V
